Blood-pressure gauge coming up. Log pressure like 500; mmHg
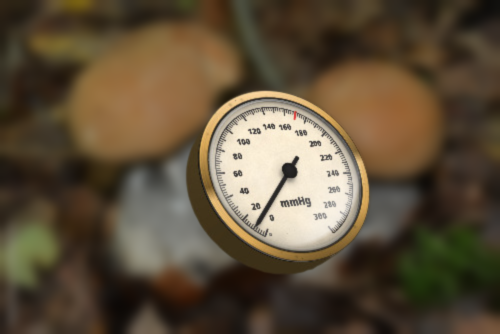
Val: 10; mmHg
